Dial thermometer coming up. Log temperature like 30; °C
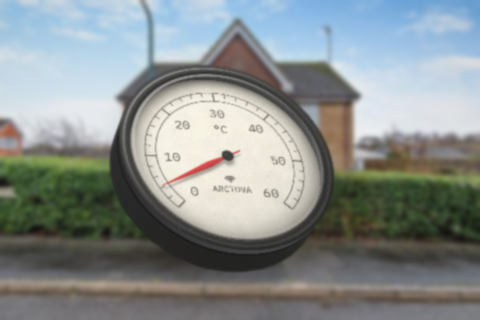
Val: 4; °C
